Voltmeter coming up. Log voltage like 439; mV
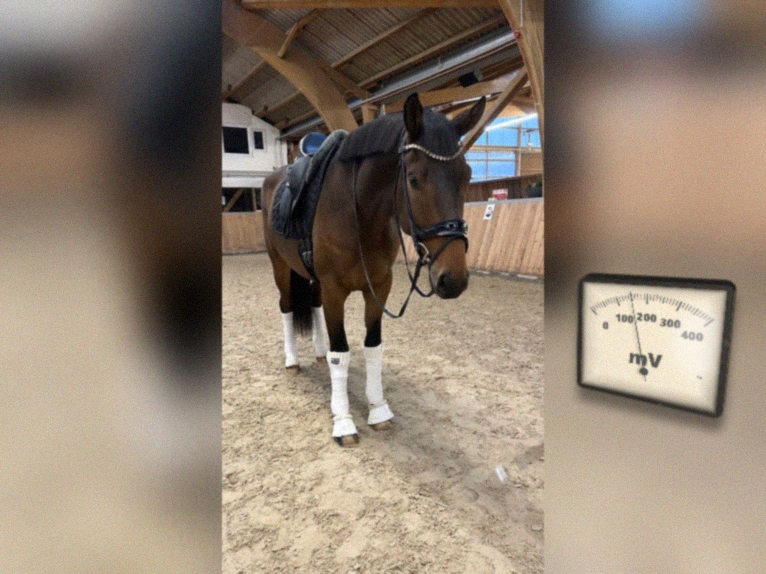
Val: 150; mV
